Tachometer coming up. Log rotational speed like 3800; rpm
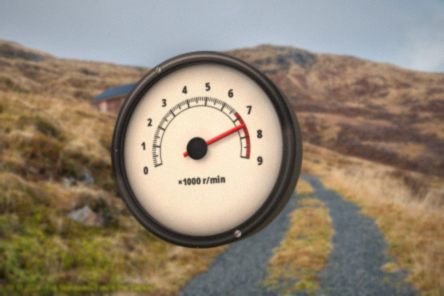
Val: 7500; rpm
